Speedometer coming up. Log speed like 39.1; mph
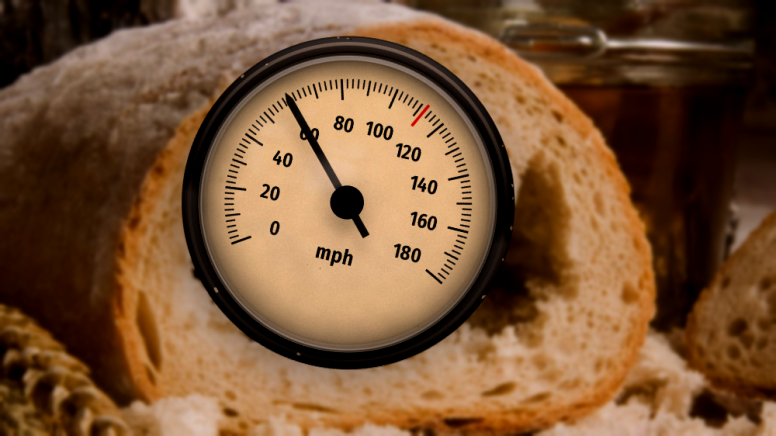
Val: 60; mph
